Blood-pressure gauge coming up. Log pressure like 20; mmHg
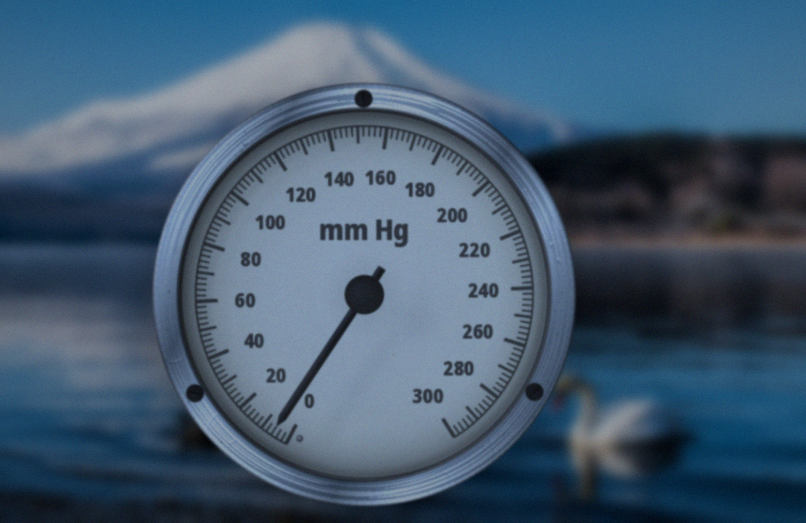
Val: 6; mmHg
